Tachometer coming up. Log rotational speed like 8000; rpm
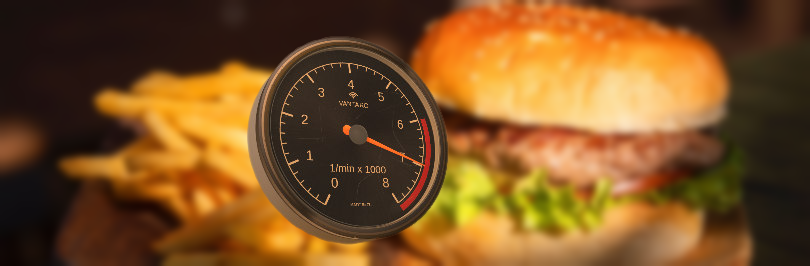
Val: 7000; rpm
